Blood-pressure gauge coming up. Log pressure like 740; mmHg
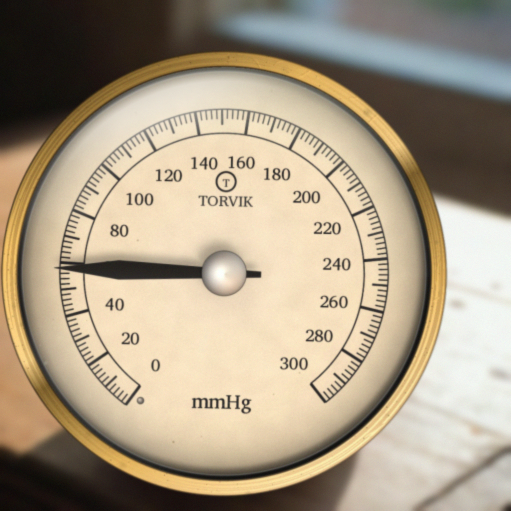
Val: 58; mmHg
